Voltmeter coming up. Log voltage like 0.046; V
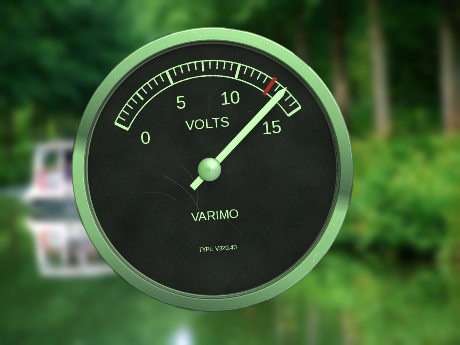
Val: 13.5; V
